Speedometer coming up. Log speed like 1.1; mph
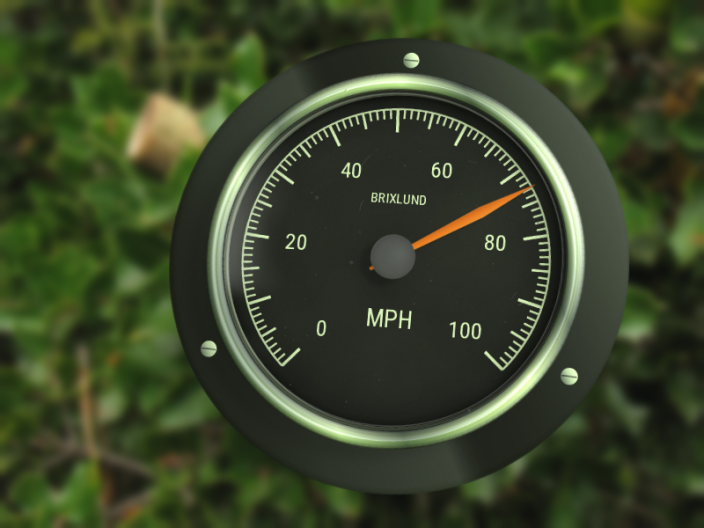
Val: 73; mph
